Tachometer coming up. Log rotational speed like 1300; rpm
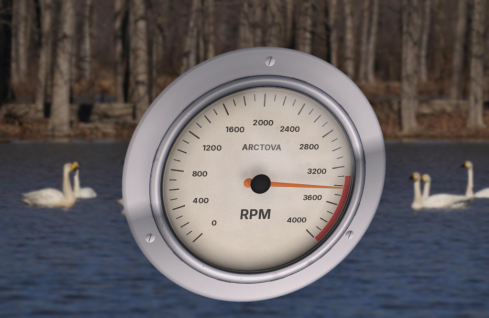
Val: 3400; rpm
